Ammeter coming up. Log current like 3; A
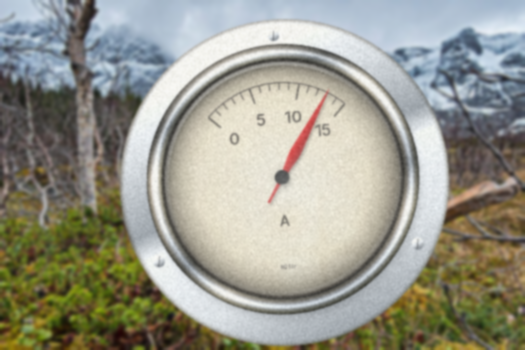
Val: 13; A
